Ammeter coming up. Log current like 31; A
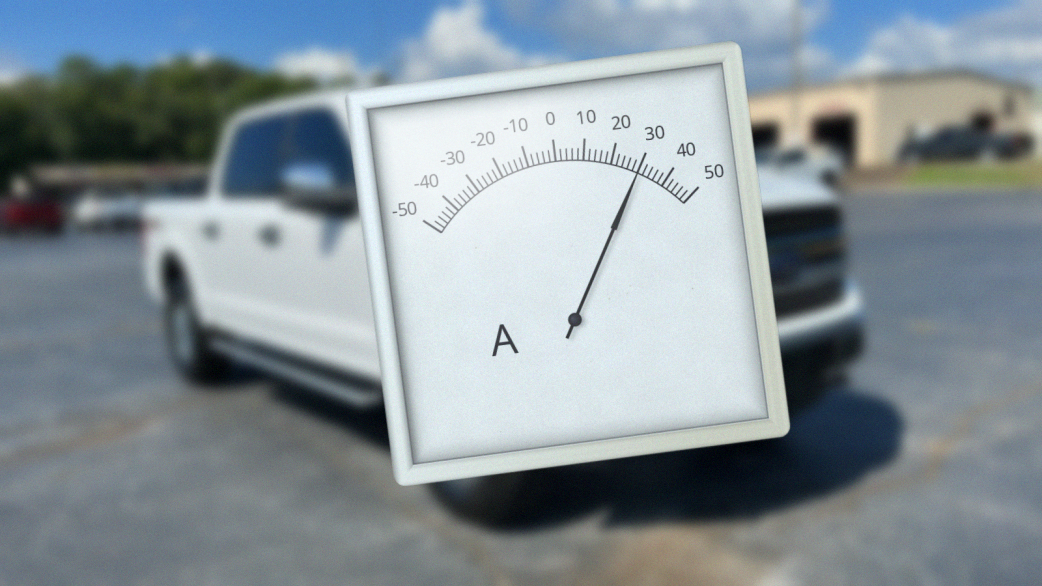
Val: 30; A
